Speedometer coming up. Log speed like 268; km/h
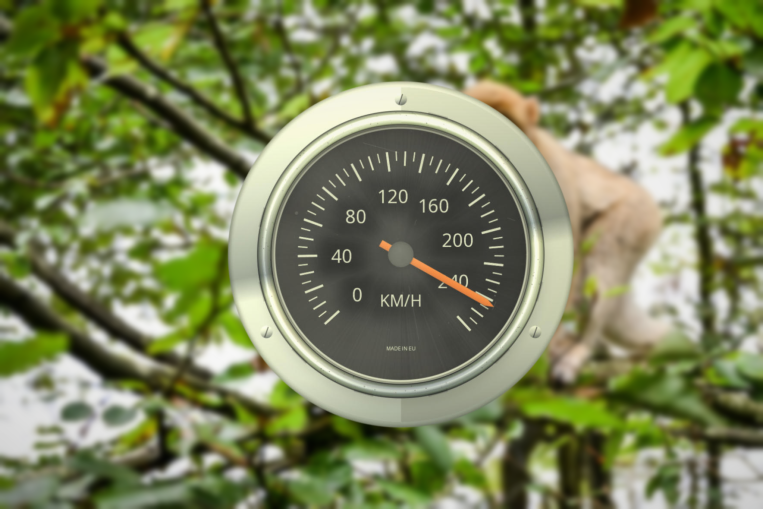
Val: 242.5; km/h
